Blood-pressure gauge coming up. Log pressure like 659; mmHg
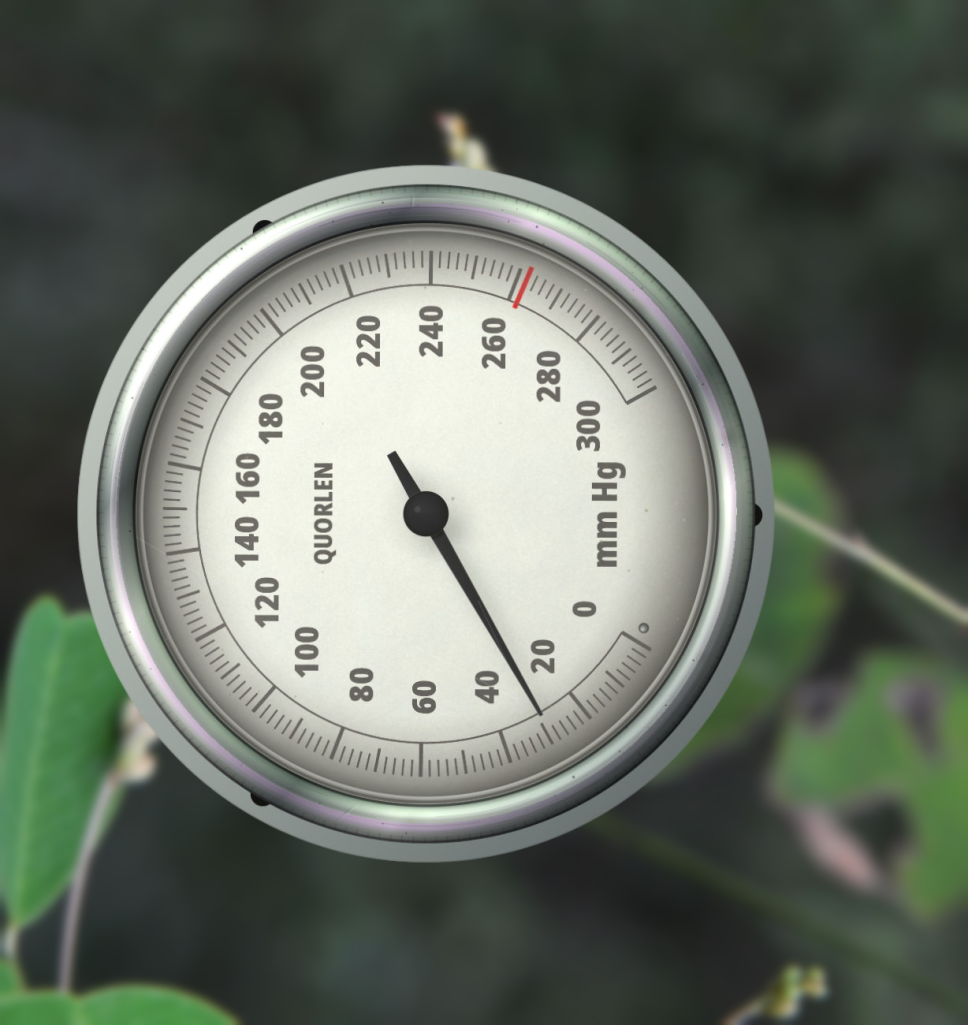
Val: 29; mmHg
